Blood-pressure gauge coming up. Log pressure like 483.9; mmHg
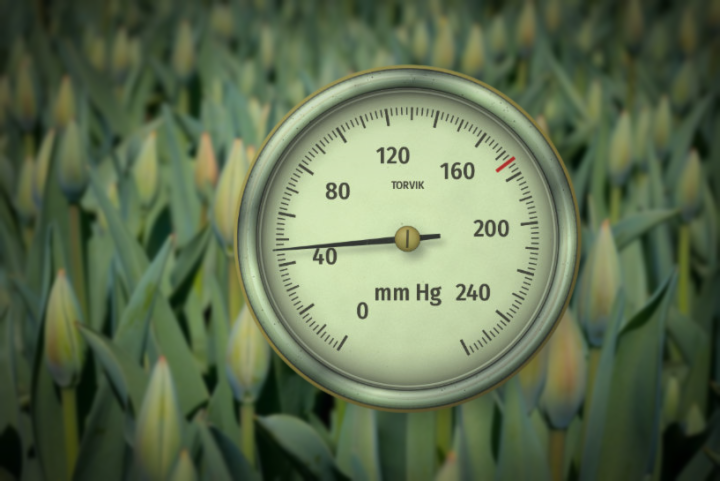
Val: 46; mmHg
